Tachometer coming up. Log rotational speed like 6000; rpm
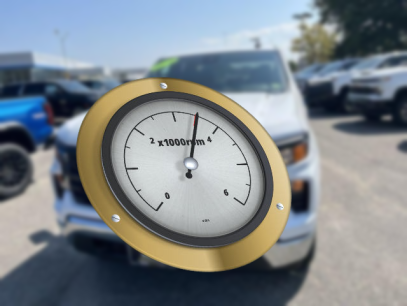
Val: 3500; rpm
